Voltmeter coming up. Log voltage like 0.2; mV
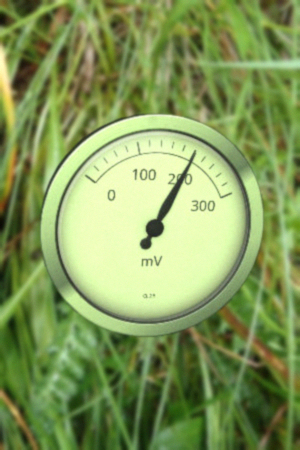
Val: 200; mV
